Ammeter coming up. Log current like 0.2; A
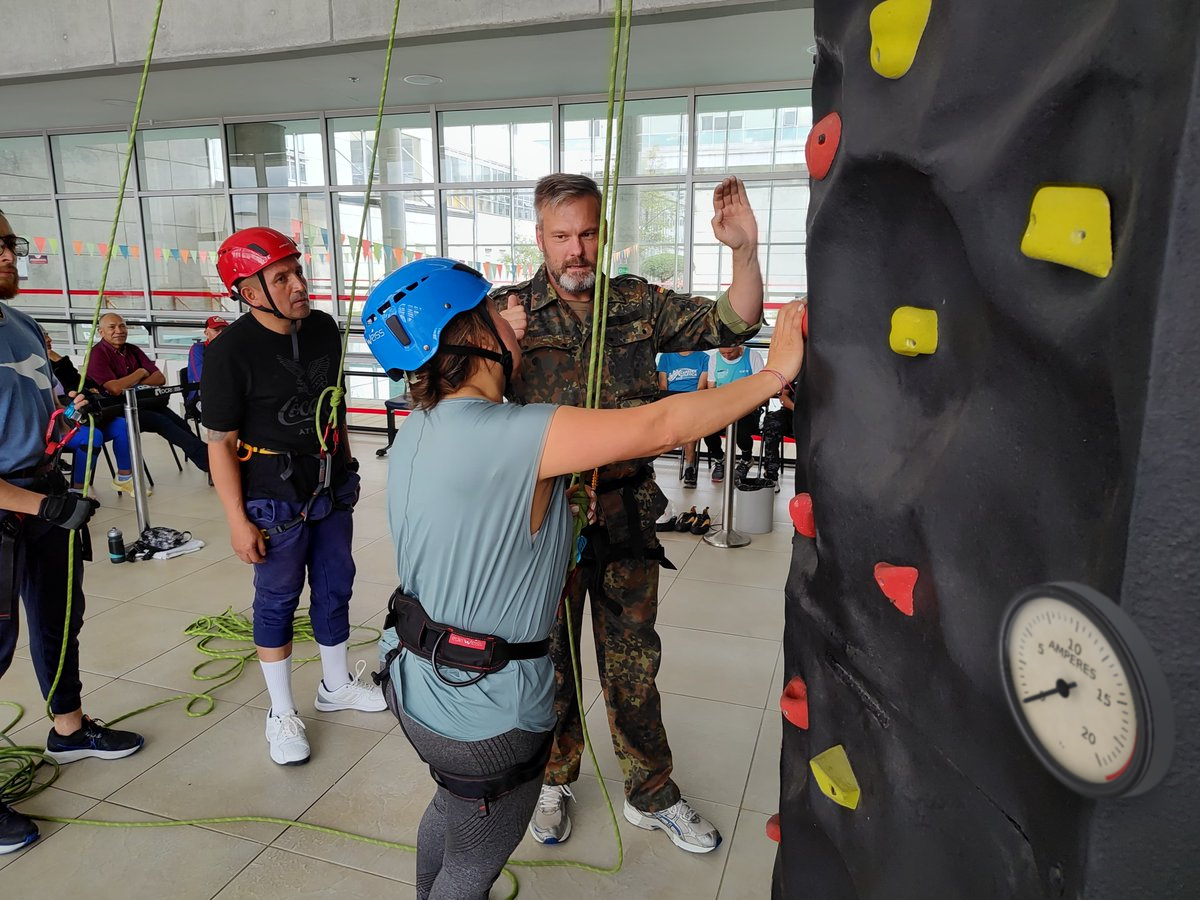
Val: 0; A
